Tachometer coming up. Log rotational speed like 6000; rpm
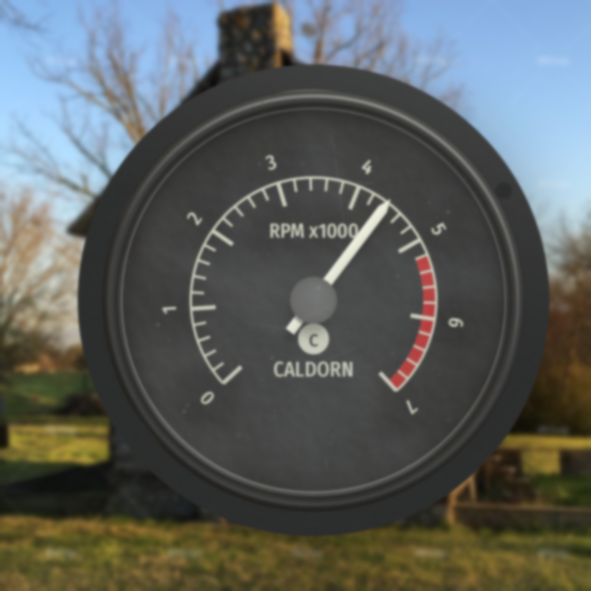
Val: 4400; rpm
